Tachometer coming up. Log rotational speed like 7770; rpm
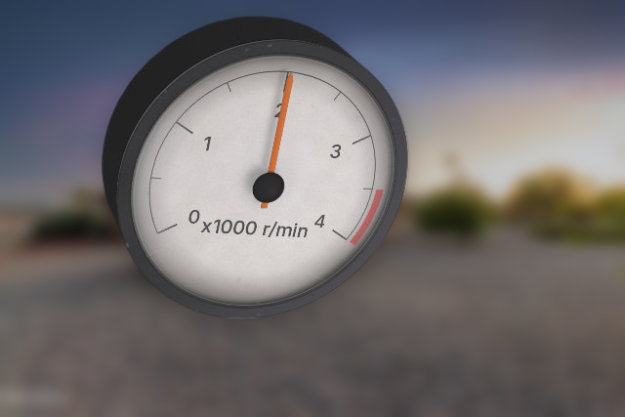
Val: 2000; rpm
